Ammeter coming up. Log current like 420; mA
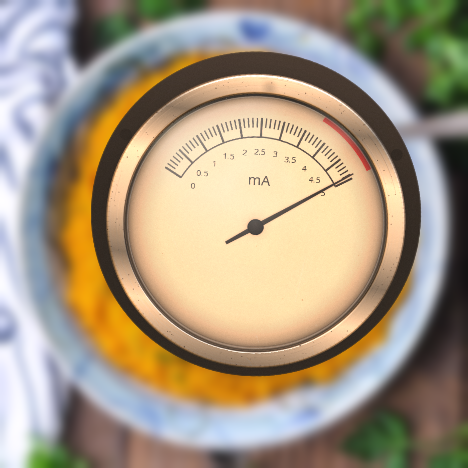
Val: 4.9; mA
